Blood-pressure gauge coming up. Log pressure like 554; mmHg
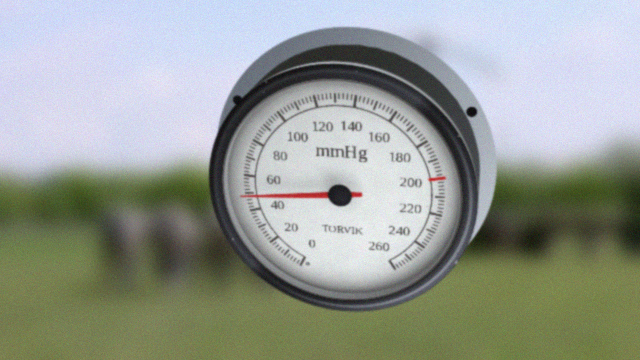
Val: 50; mmHg
